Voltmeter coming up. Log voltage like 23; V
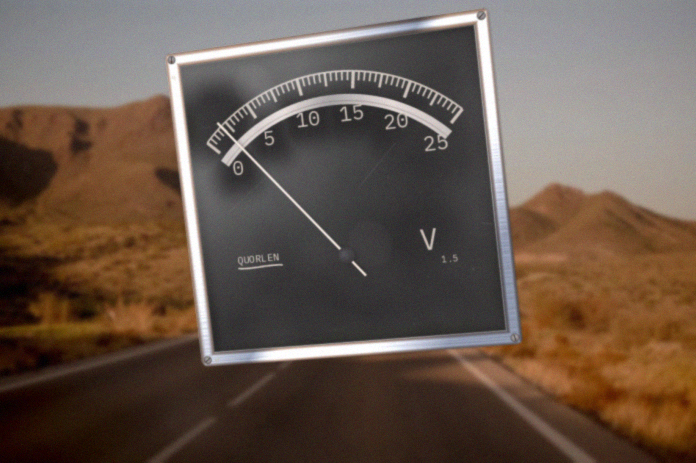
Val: 2; V
